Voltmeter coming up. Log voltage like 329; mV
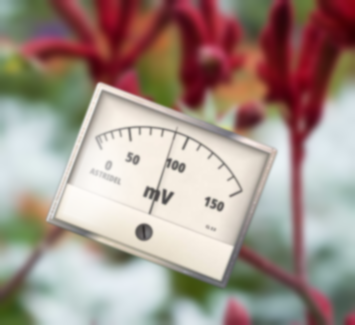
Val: 90; mV
